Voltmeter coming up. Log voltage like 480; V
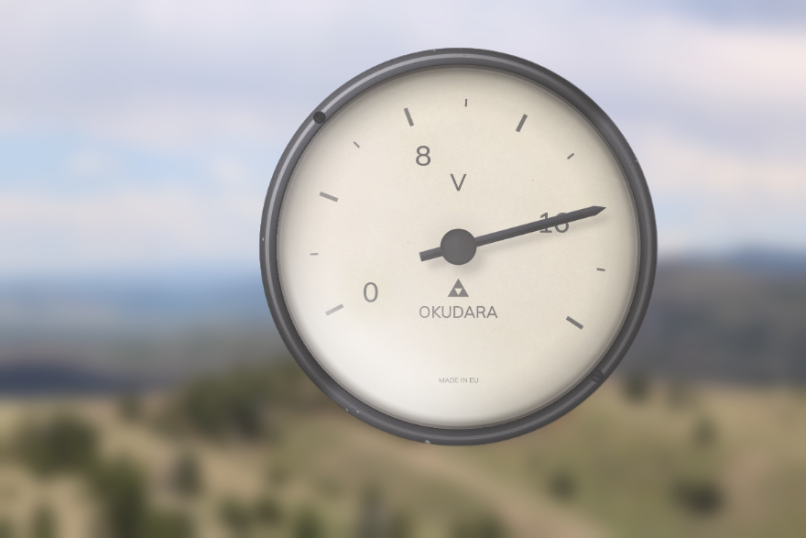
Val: 16; V
